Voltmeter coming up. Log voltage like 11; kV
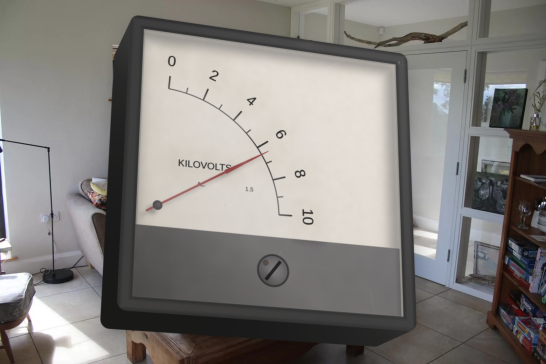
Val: 6.5; kV
